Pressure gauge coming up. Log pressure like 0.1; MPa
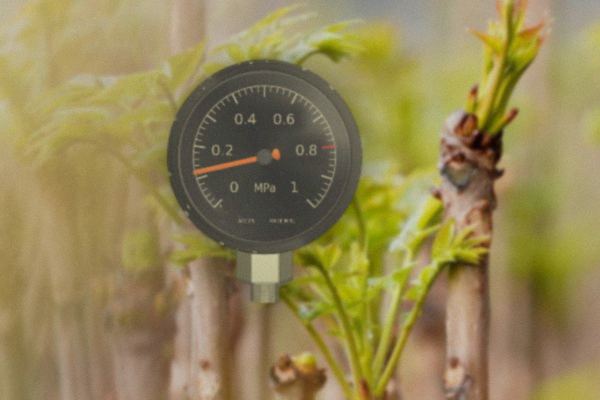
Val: 0.12; MPa
